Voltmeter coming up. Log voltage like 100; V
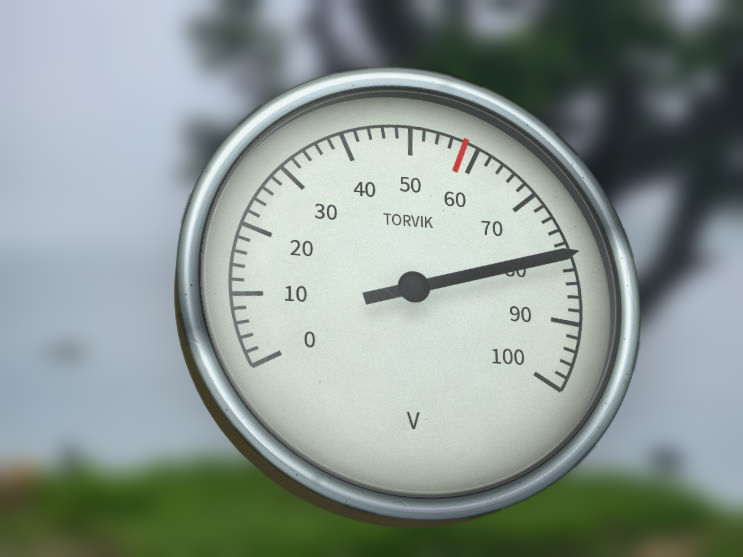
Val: 80; V
